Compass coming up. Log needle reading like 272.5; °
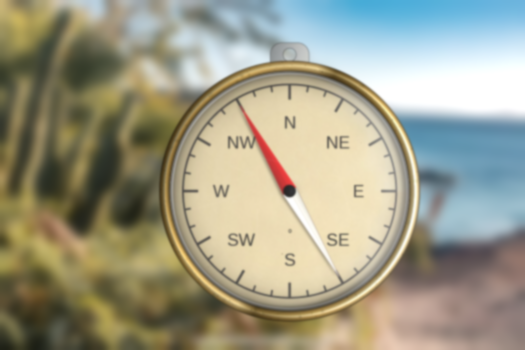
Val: 330; °
